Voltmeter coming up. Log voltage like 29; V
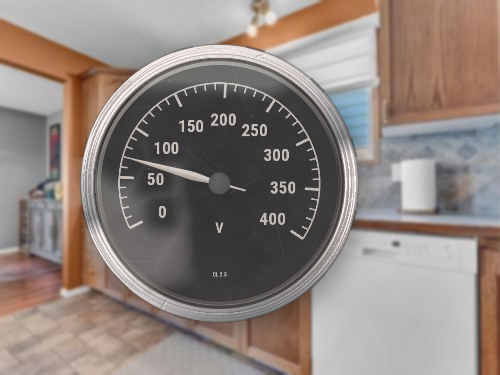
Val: 70; V
